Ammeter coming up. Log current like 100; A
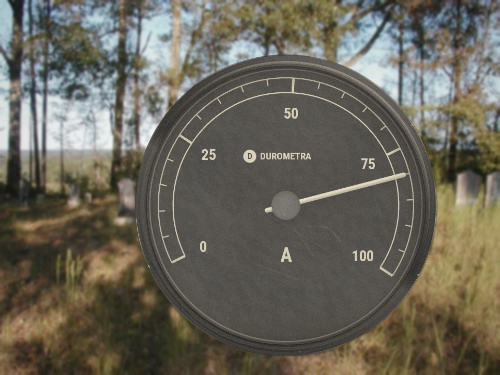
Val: 80; A
